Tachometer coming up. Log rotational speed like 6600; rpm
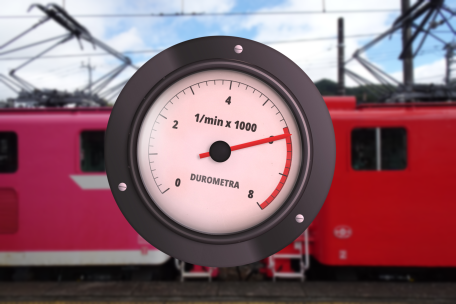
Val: 6000; rpm
